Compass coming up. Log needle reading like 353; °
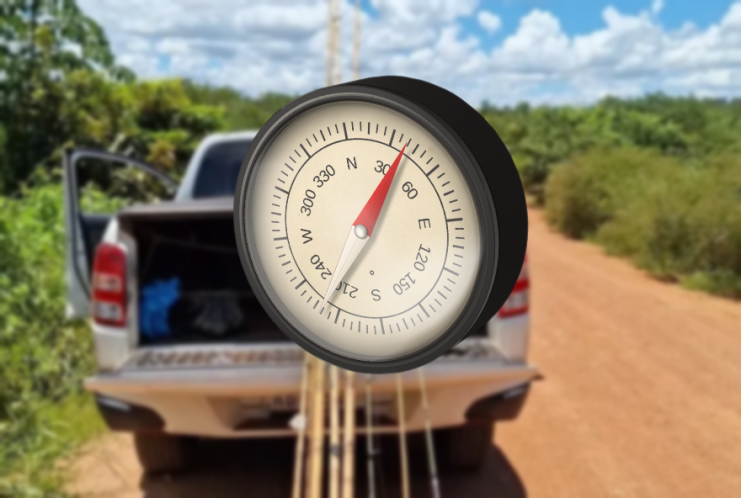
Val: 40; °
